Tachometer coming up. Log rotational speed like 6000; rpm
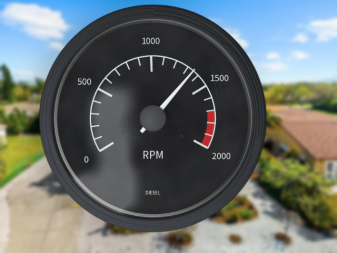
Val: 1350; rpm
